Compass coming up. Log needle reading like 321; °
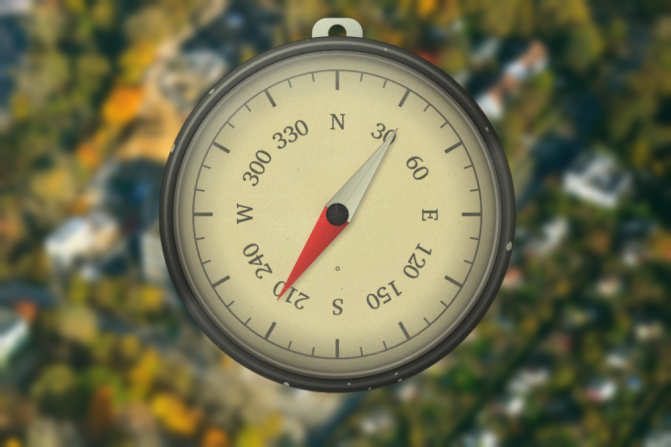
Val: 215; °
